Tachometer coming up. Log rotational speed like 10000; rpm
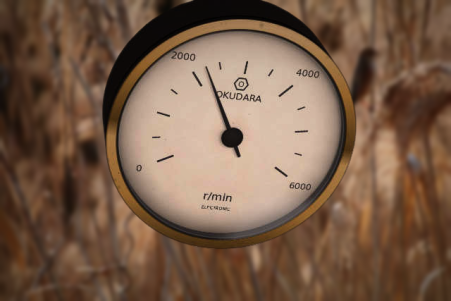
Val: 2250; rpm
